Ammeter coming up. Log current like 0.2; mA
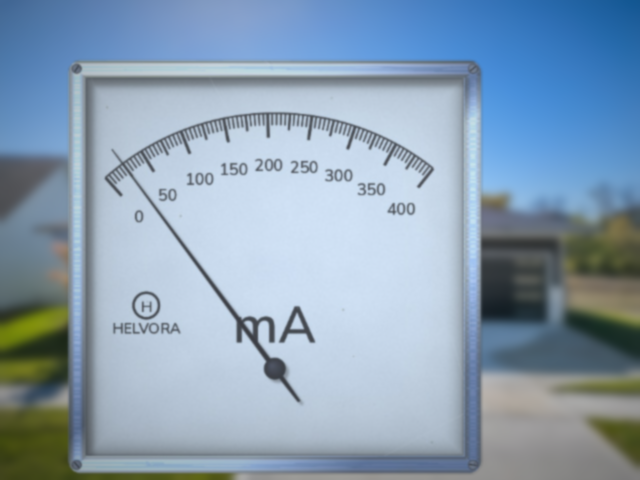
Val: 25; mA
